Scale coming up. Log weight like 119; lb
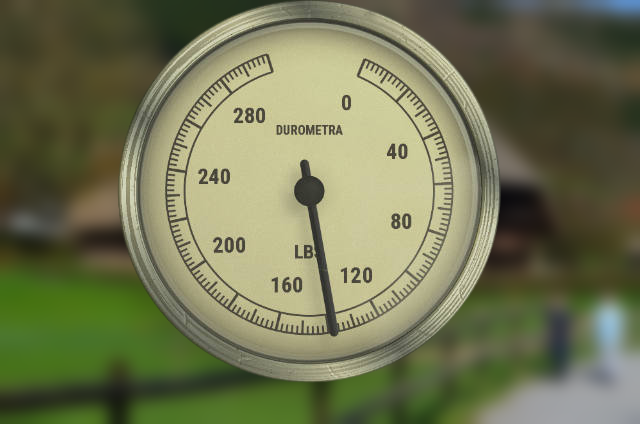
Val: 138; lb
